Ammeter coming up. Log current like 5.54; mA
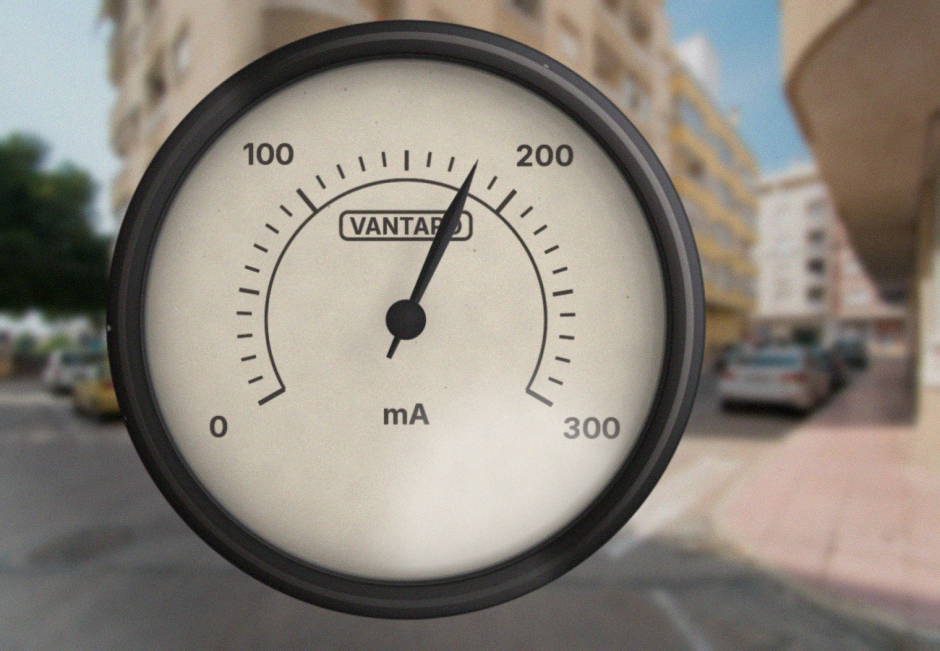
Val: 180; mA
